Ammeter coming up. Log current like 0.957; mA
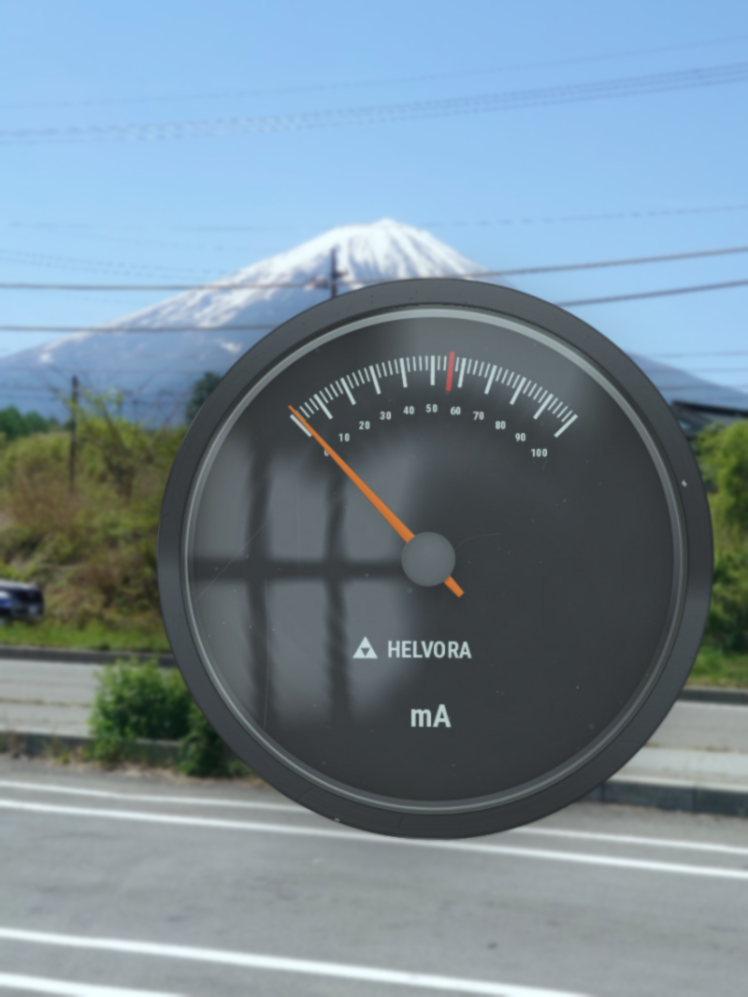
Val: 2; mA
